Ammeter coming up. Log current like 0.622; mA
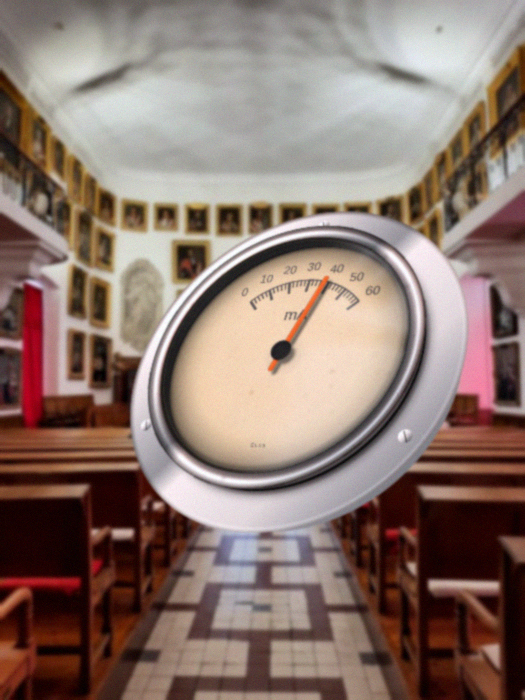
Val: 40; mA
